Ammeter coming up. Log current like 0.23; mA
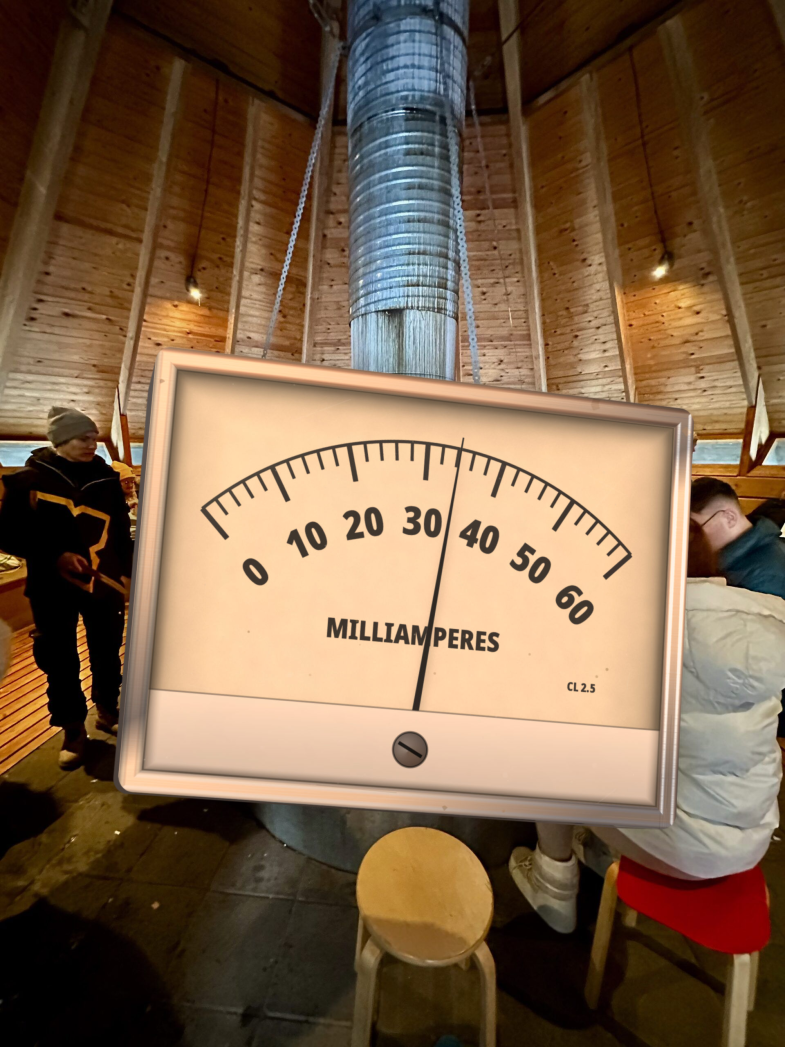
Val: 34; mA
